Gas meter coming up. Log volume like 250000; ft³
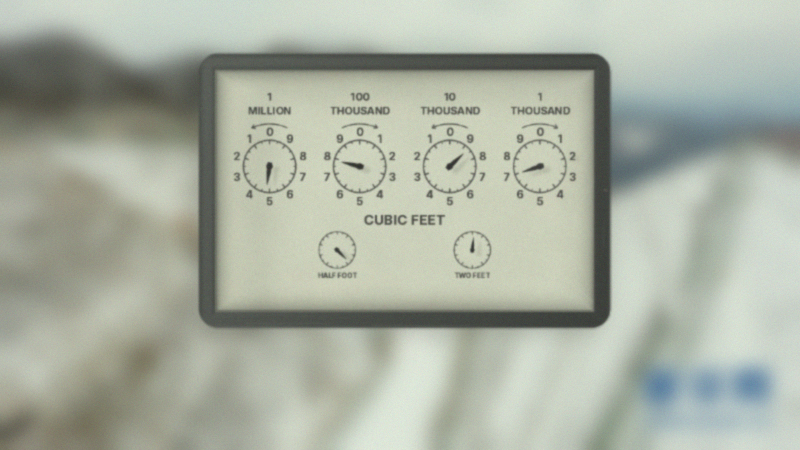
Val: 478700; ft³
